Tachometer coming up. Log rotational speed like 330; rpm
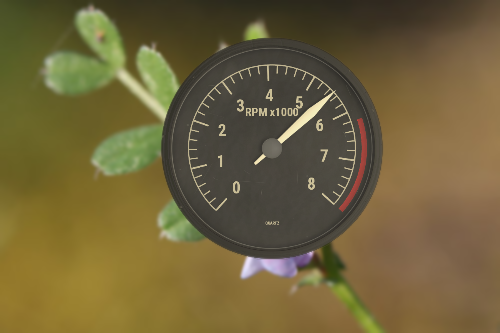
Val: 5500; rpm
